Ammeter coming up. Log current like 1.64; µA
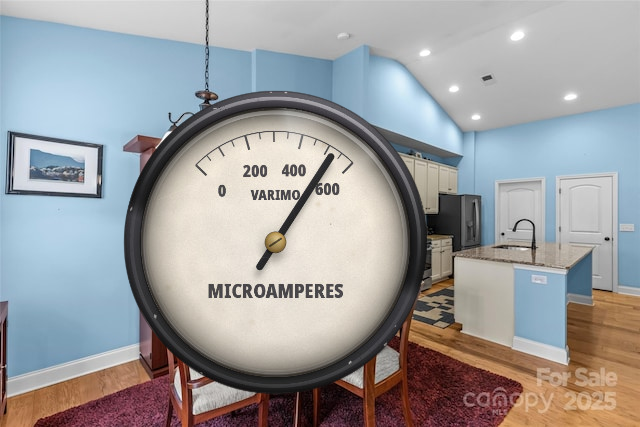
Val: 525; µA
